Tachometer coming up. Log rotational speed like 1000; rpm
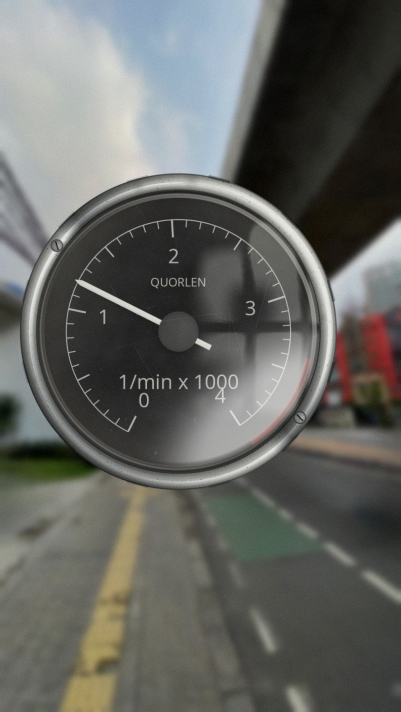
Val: 1200; rpm
